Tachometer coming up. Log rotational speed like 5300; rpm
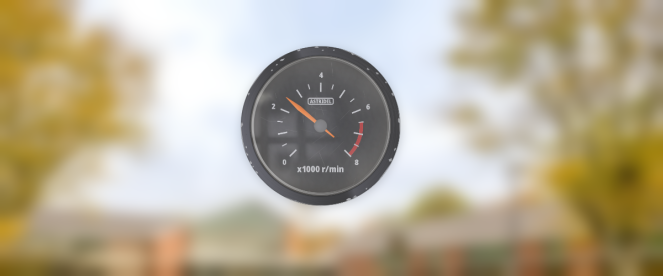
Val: 2500; rpm
